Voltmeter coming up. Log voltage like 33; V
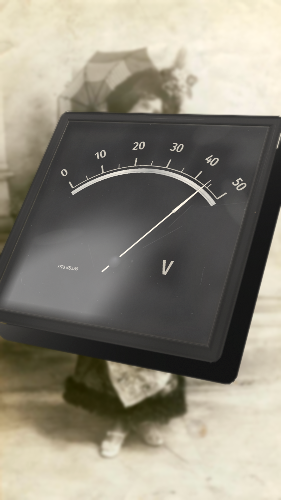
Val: 45; V
